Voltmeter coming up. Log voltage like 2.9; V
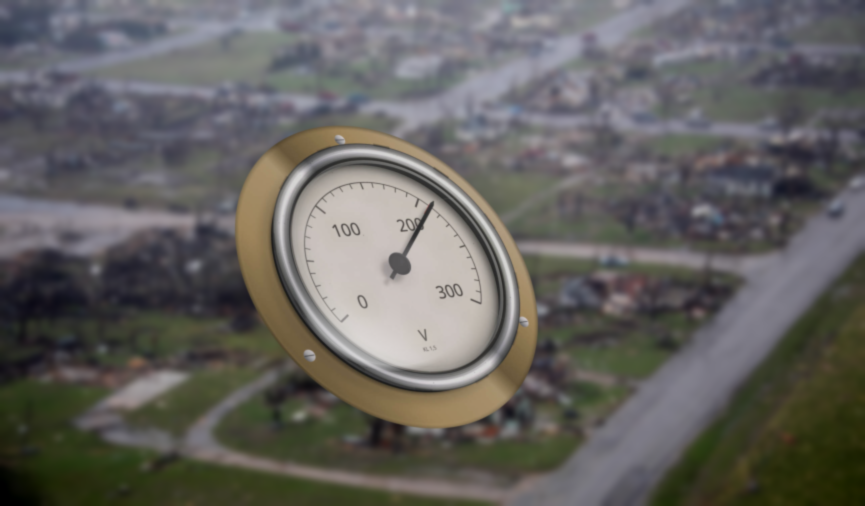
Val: 210; V
